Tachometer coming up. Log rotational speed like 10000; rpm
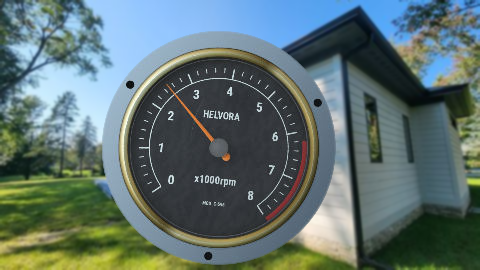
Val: 2500; rpm
